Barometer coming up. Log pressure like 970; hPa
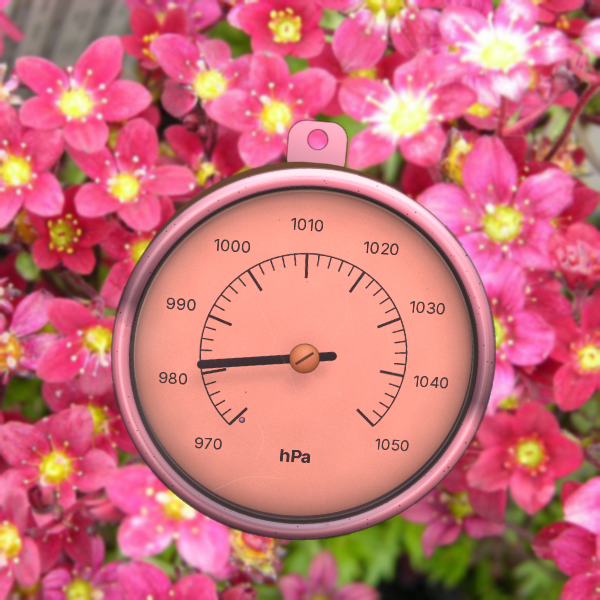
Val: 982; hPa
